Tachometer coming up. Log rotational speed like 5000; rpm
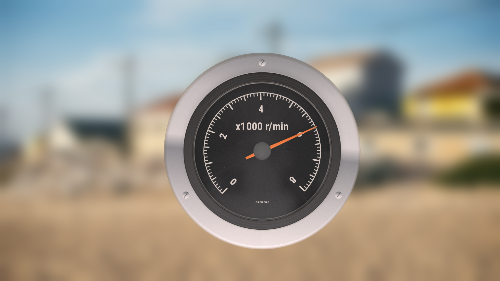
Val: 6000; rpm
